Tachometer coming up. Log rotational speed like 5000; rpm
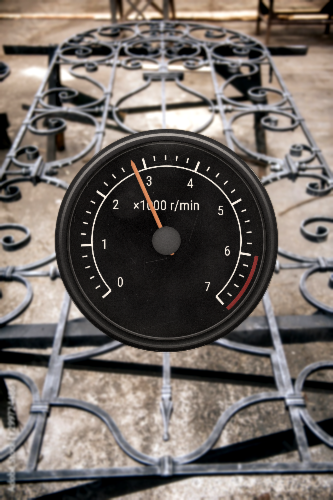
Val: 2800; rpm
